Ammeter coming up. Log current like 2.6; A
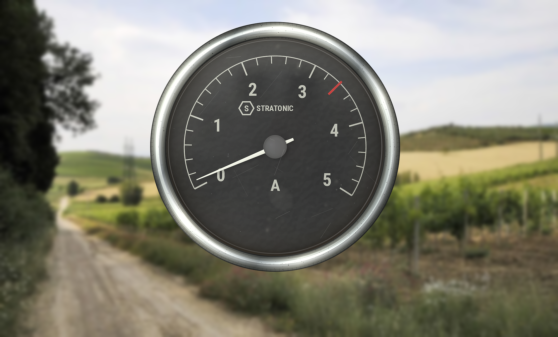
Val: 0.1; A
